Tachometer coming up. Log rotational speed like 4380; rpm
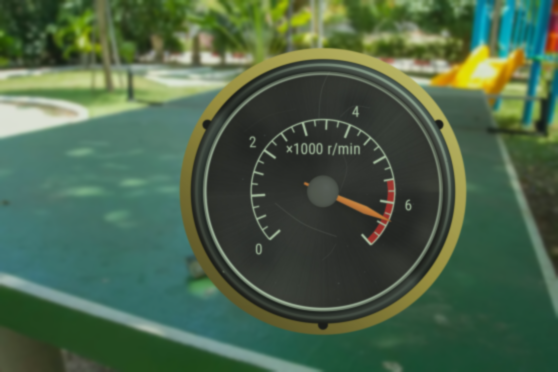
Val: 6375; rpm
